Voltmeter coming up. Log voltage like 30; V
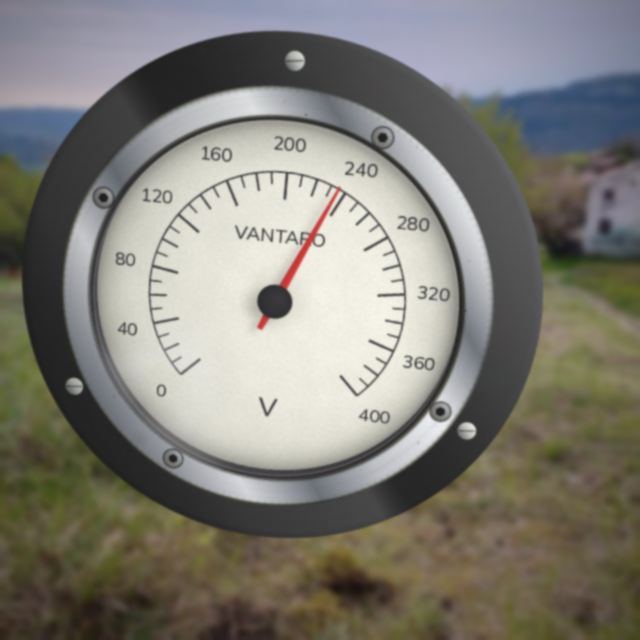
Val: 235; V
